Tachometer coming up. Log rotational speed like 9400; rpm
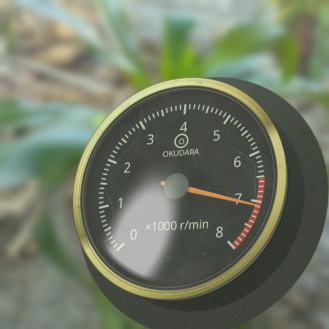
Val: 7100; rpm
